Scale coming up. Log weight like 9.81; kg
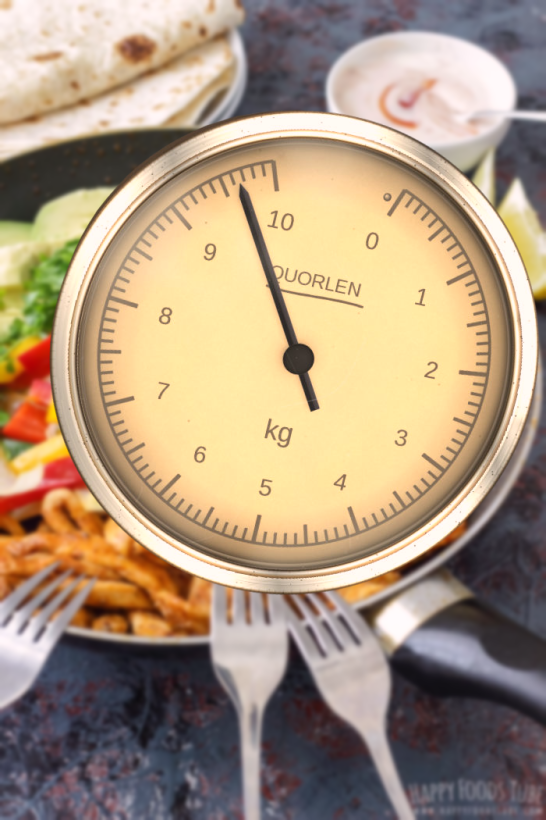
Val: 9.65; kg
